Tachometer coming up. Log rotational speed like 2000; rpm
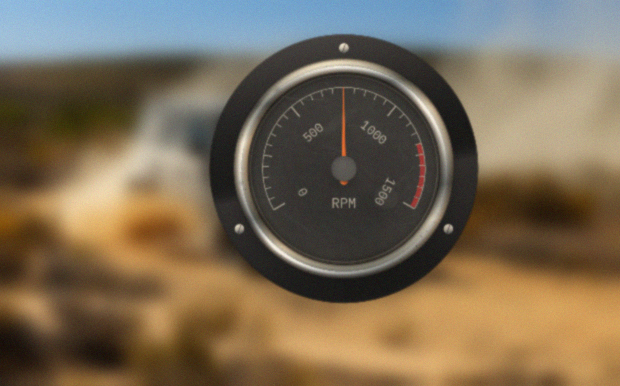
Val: 750; rpm
